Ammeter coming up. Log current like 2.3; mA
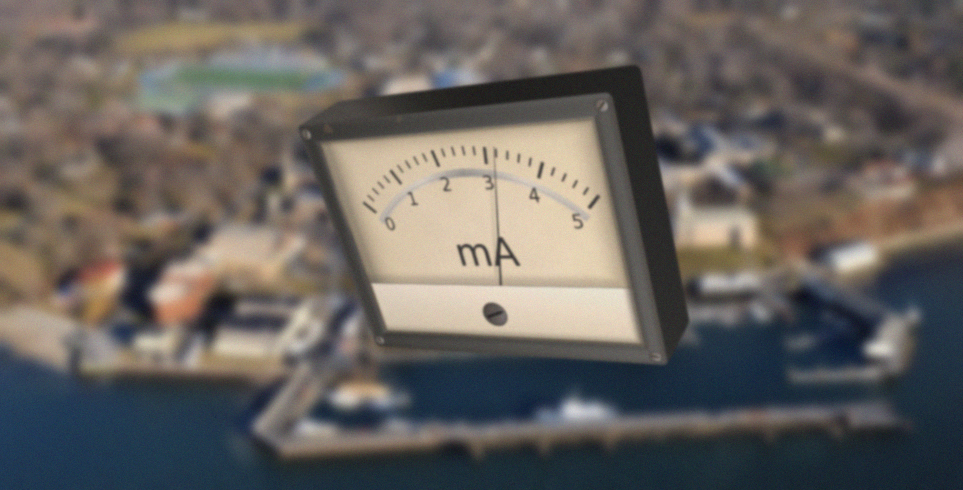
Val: 3.2; mA
